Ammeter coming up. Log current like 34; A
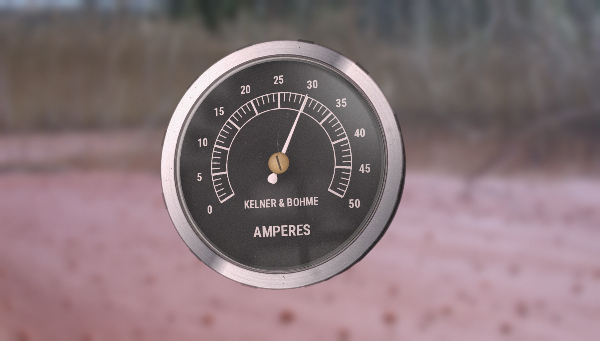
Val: 30; A
